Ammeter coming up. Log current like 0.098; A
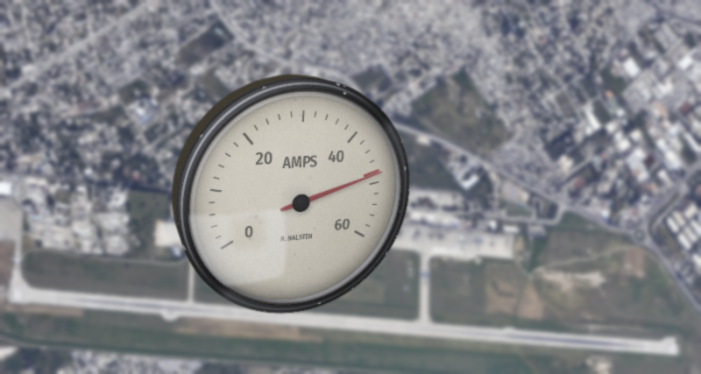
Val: 48; A
